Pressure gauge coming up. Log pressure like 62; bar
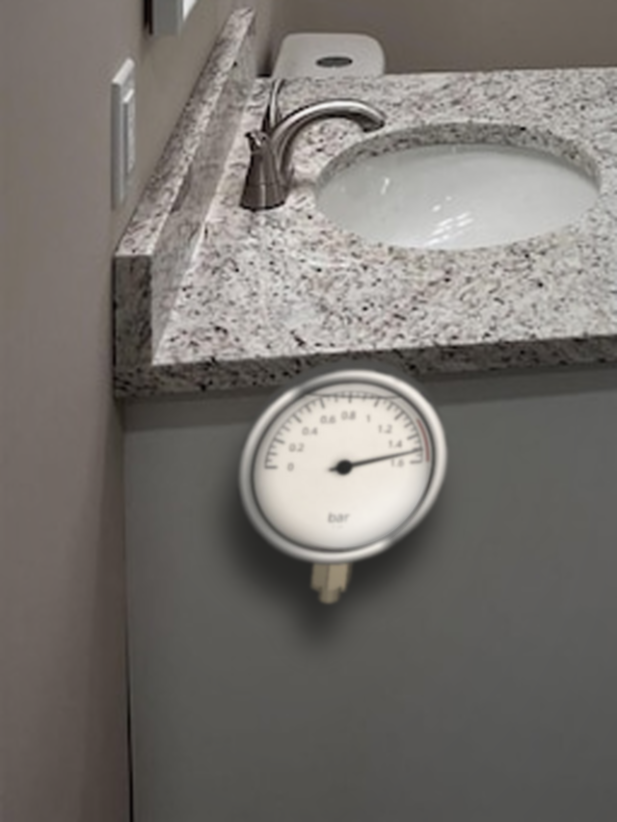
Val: 1.5; bar
